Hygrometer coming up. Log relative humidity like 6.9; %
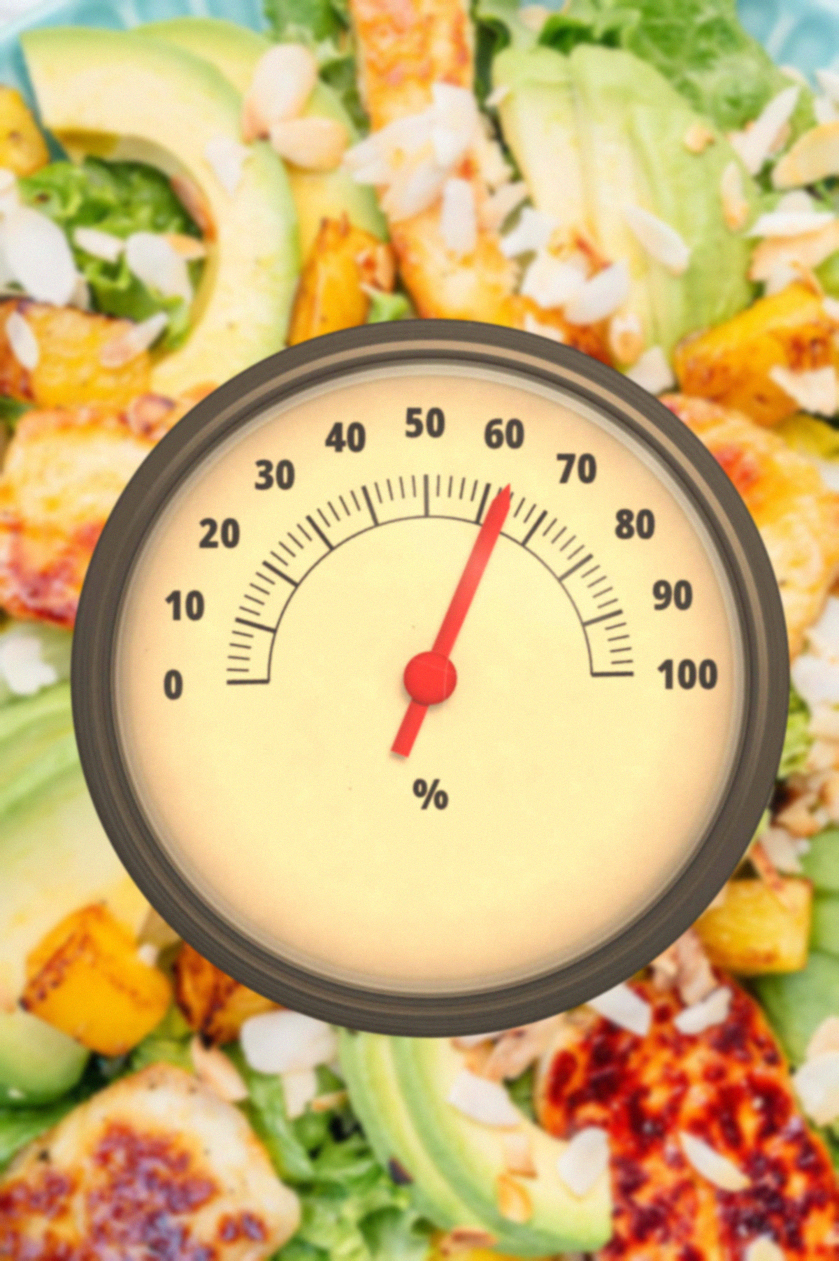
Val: 63; %
